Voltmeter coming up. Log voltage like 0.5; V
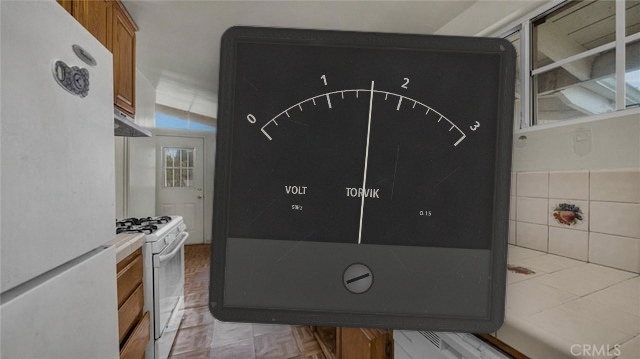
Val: 1.6; V
